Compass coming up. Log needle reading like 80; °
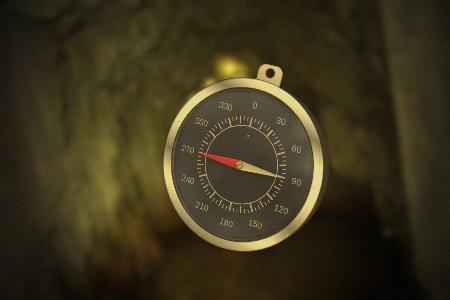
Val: 270; °
